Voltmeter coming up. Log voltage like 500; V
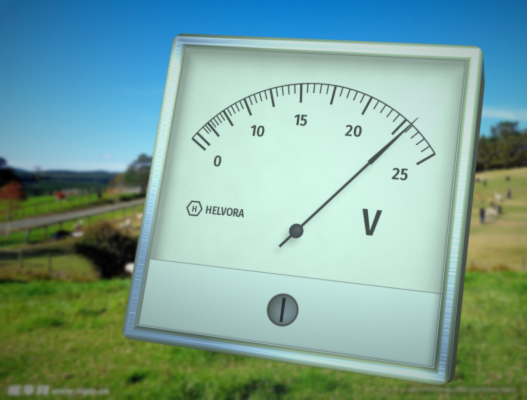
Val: 23; V
